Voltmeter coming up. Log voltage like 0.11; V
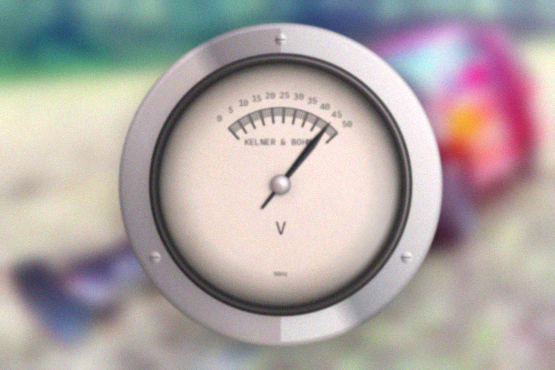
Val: 45; V
